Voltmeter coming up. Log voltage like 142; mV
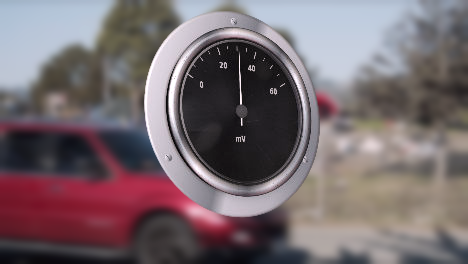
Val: 30; mV
